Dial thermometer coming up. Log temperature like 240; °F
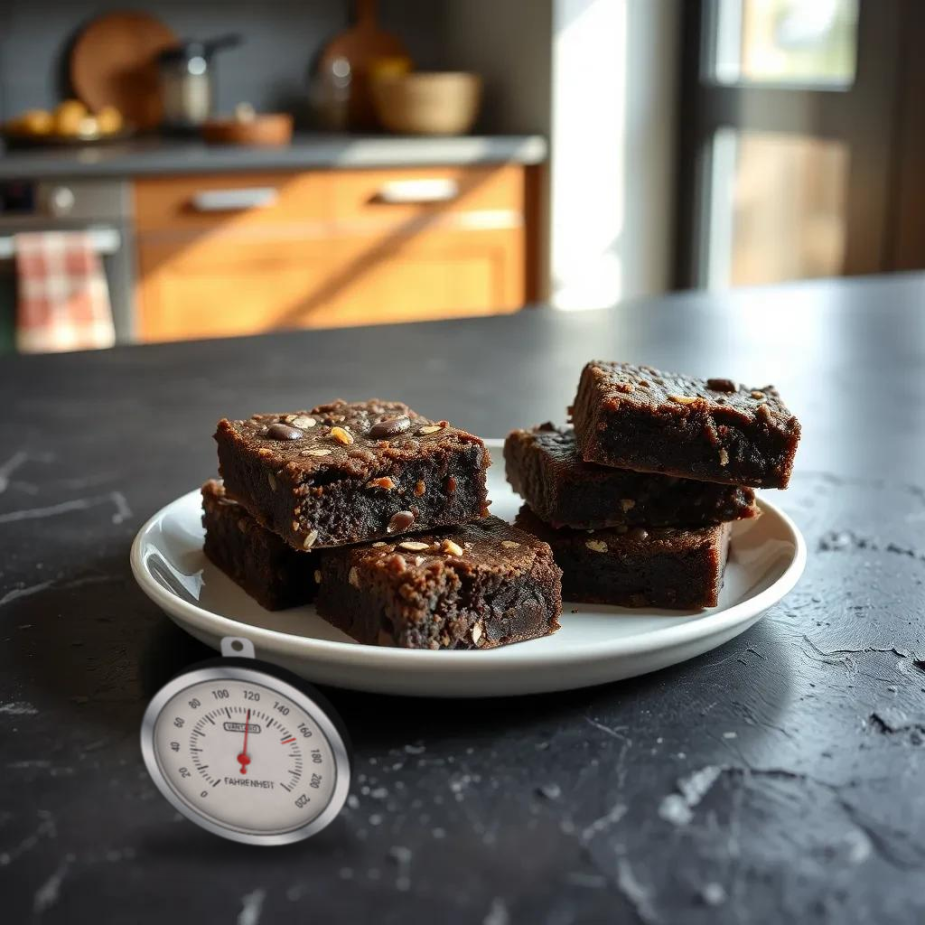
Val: 120; °F
